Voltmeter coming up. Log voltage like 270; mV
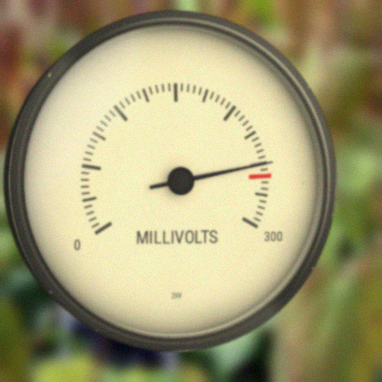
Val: 250; mV
